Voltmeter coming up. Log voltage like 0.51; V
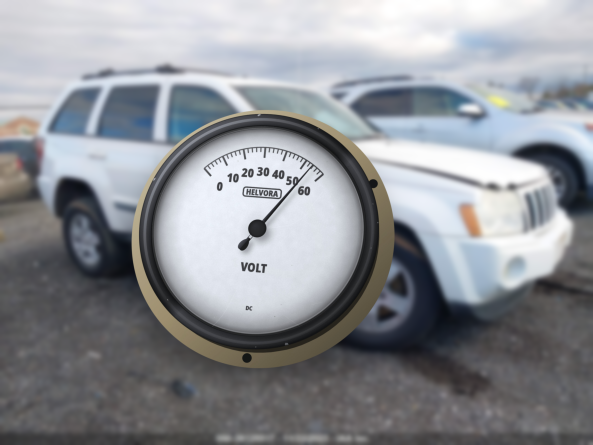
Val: 54; V
